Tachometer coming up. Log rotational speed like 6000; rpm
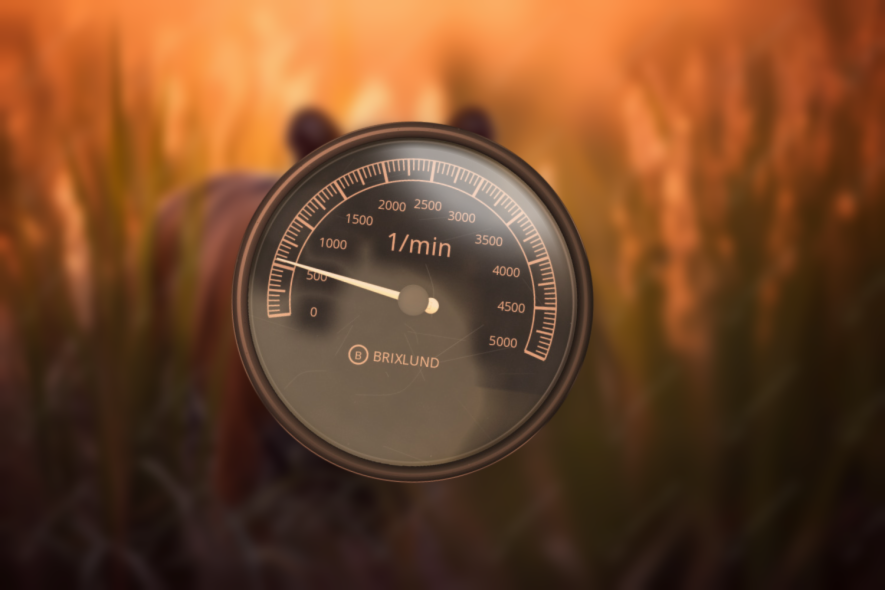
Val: 550; rpm
